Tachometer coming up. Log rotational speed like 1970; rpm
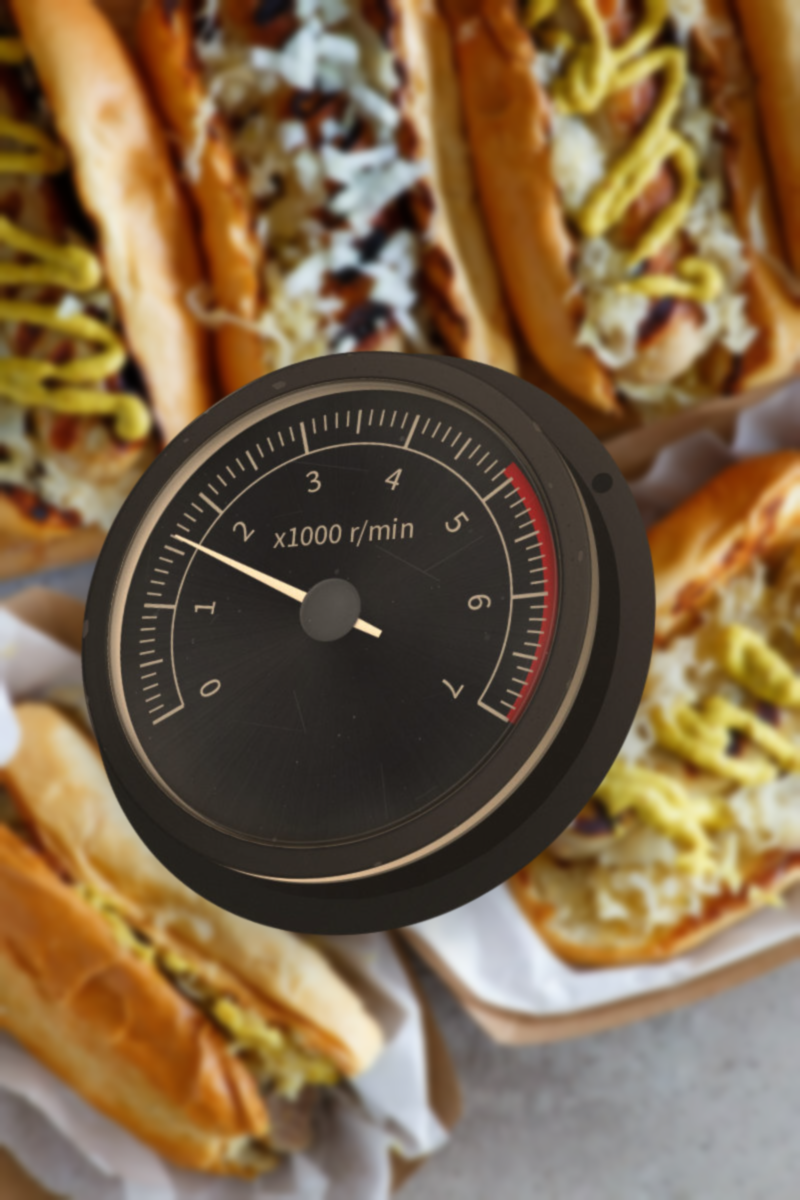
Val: 1600; rpm
